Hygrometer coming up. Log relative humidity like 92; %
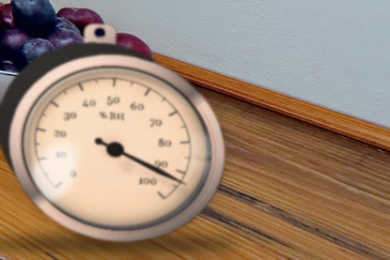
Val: 92.5; %
